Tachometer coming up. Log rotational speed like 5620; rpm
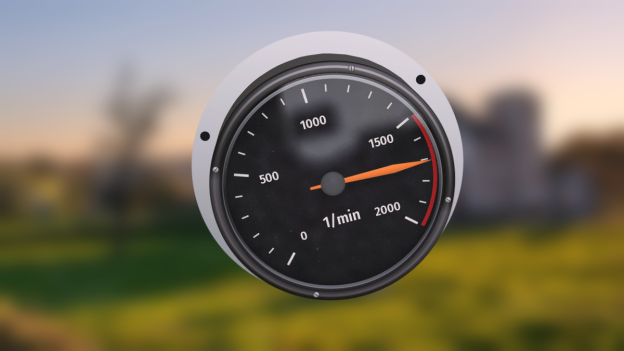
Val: 1700; rpm
